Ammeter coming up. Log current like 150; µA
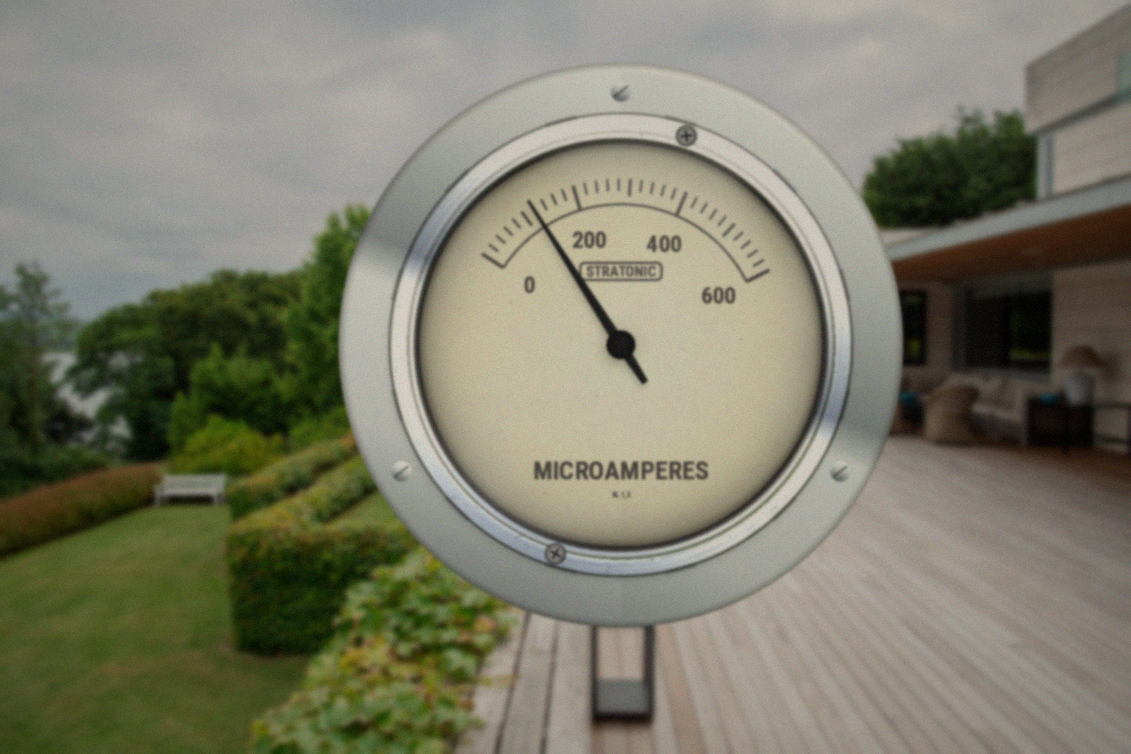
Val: 120; µA
